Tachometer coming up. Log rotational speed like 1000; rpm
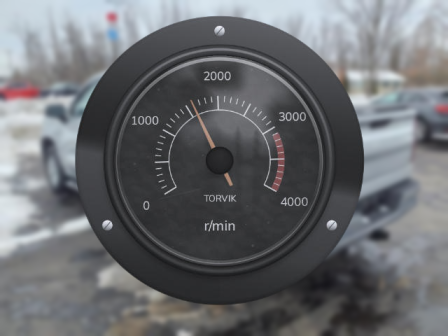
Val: 1600; rpm
